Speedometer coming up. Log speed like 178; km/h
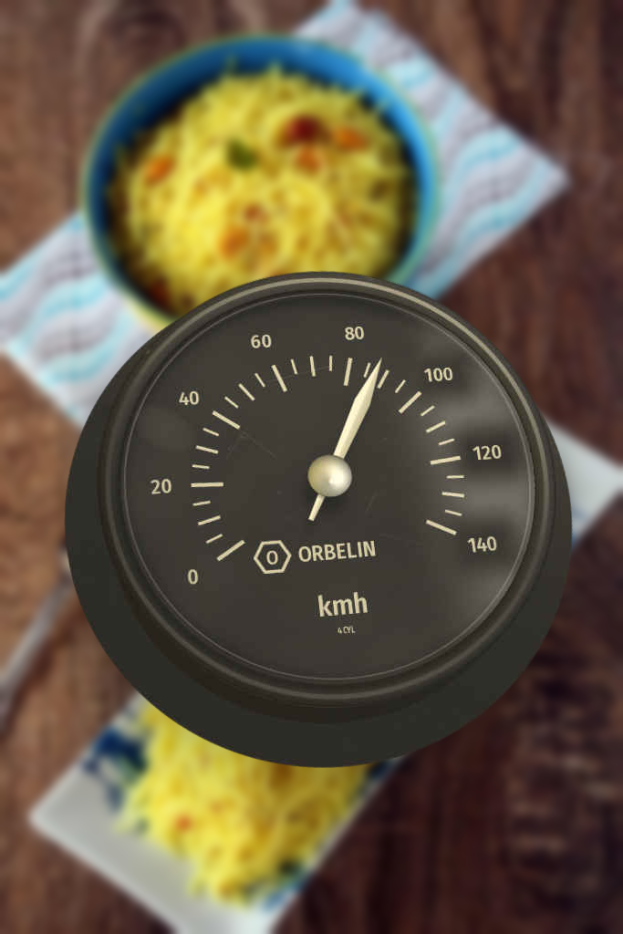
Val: 87.5; km/h
